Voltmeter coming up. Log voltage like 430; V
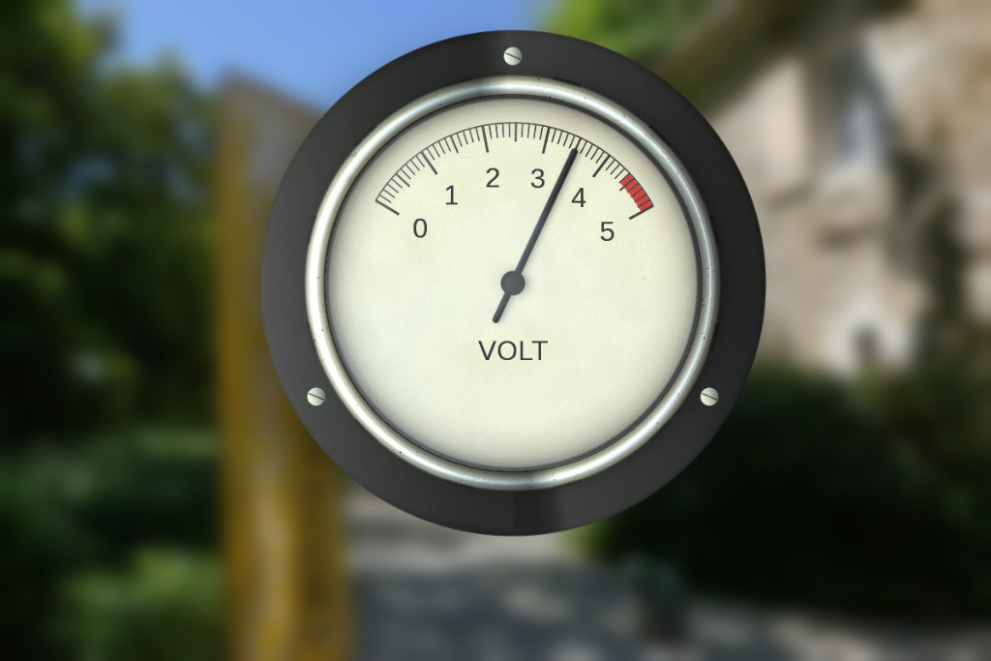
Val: 3.5; V
